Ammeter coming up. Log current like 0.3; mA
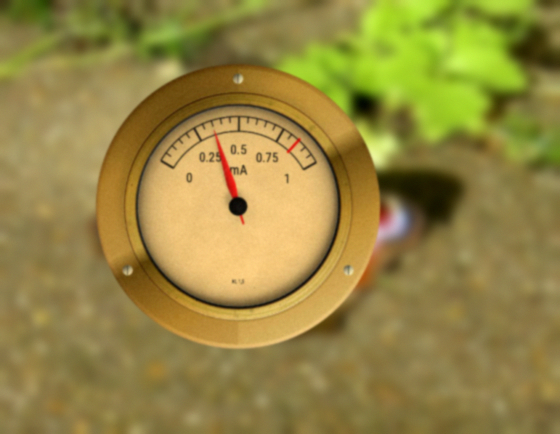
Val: 0.35; mA
